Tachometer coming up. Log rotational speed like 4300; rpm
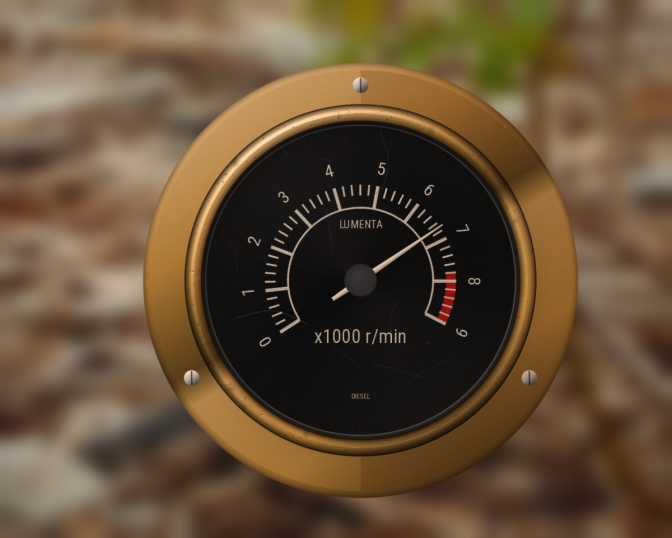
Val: 6700; rpm
